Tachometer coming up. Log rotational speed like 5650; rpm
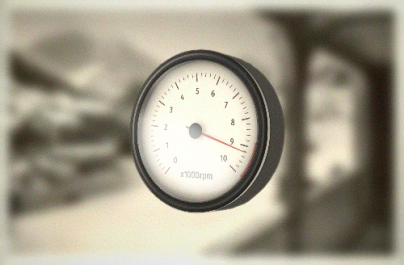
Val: 9200; rpm
